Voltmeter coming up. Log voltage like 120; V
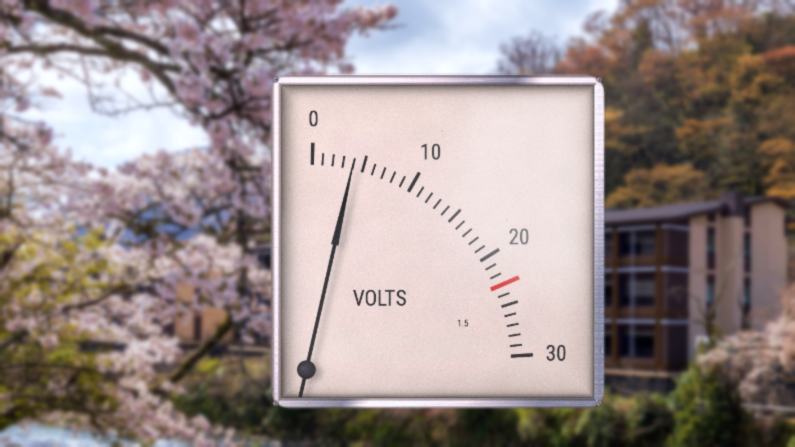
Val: 4; V
